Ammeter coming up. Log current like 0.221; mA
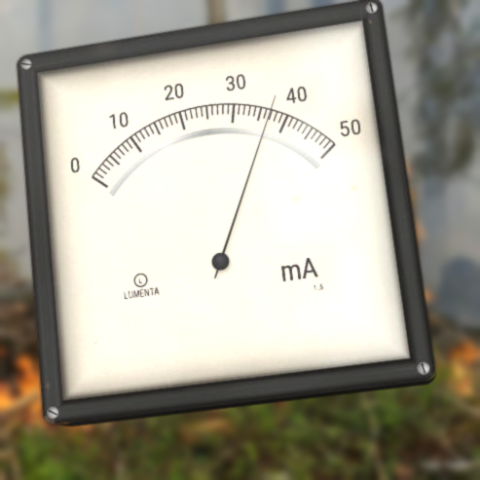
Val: 37; mA
